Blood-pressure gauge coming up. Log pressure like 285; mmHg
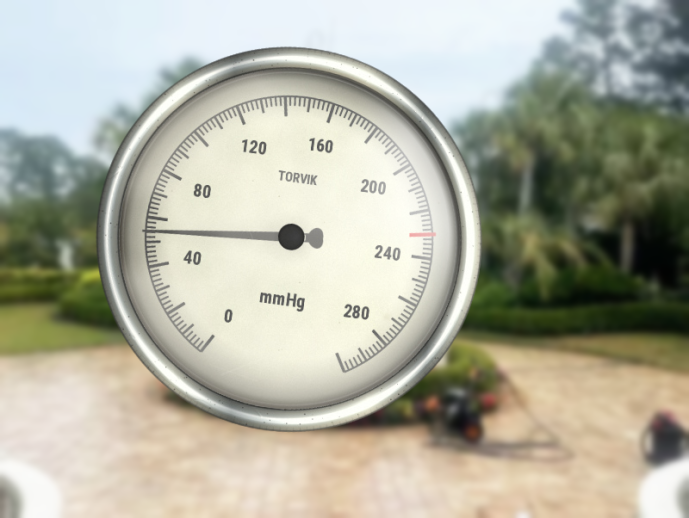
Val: 54; mmHg
